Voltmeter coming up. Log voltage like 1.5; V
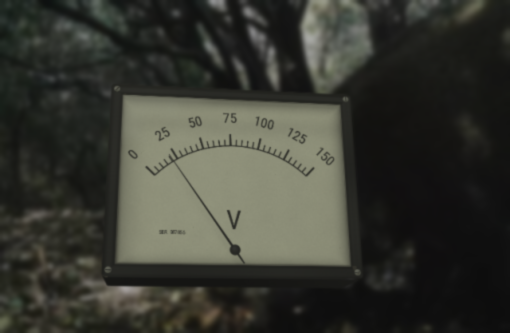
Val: 20; V
